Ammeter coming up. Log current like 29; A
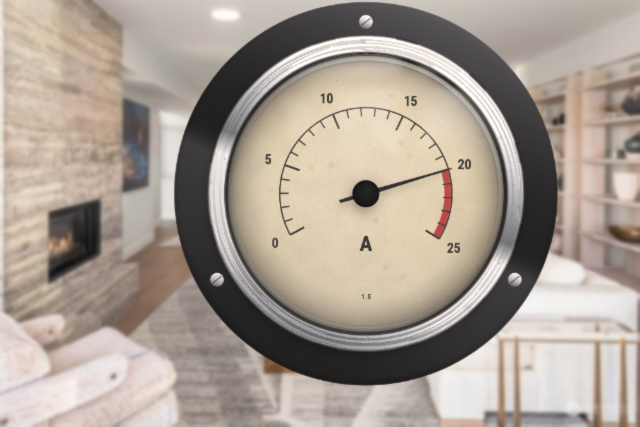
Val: 20; A
